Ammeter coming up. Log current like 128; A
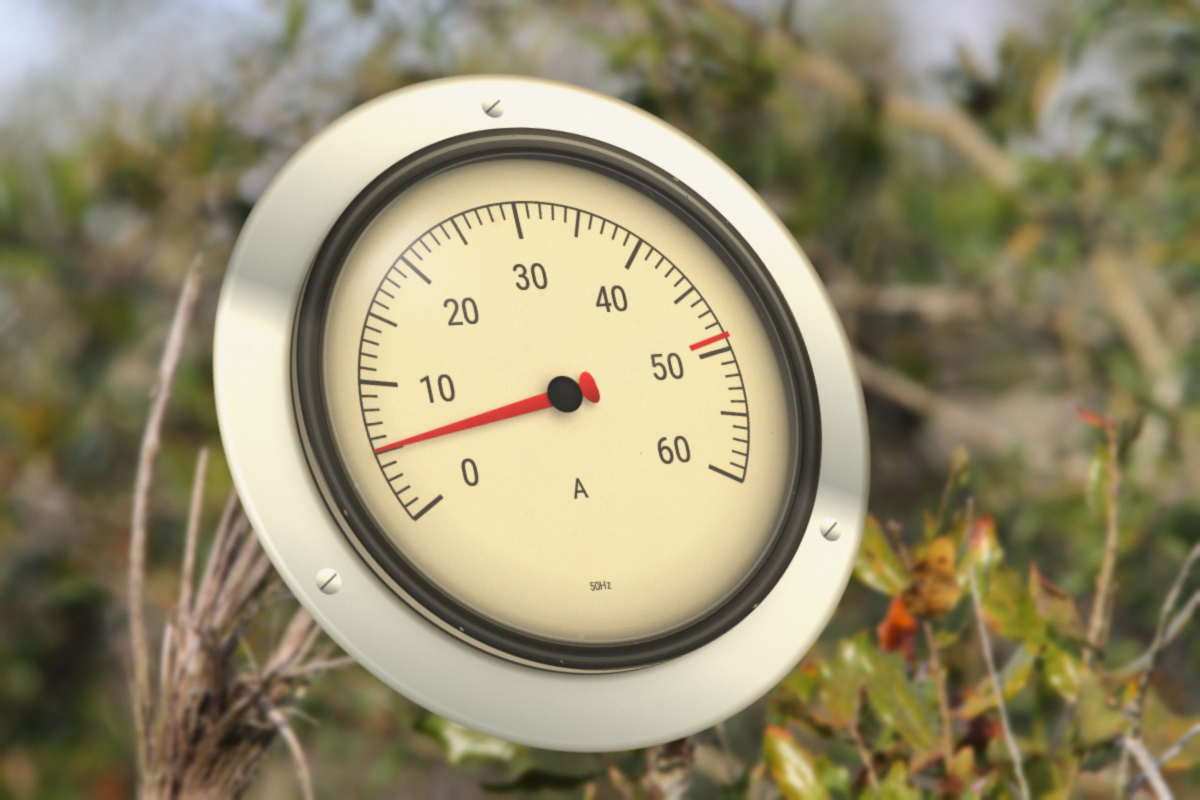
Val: 5; A
